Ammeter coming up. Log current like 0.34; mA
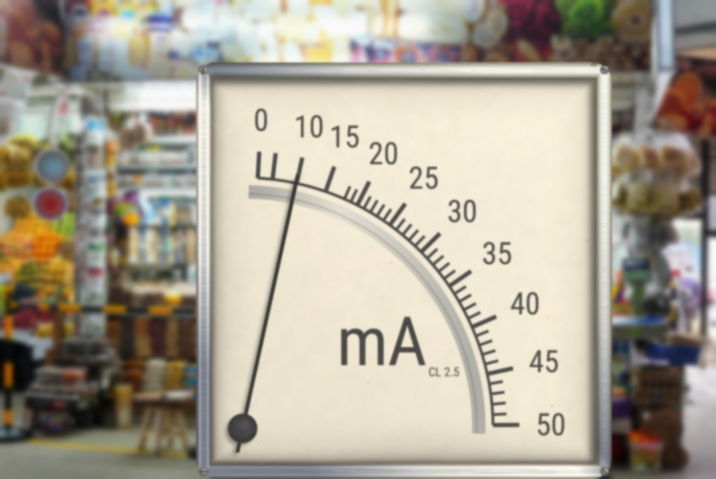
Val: 10; mA
